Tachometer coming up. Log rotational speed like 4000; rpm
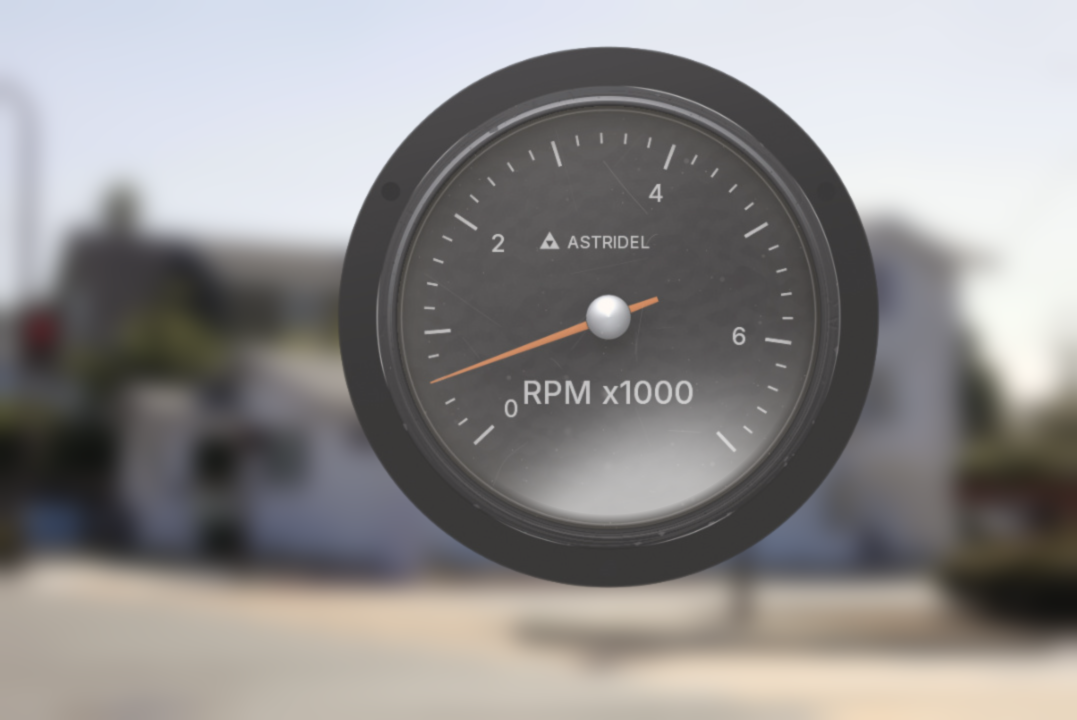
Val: 600; rpm
